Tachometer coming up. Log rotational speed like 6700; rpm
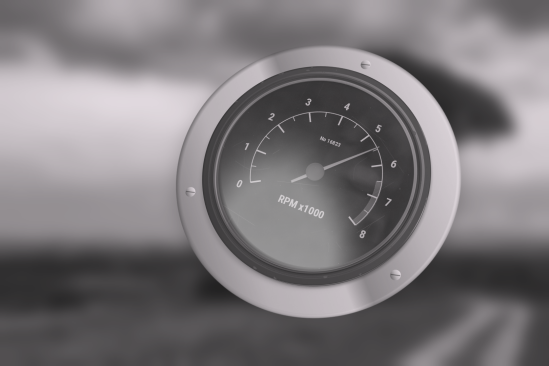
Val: 5500; rpm
